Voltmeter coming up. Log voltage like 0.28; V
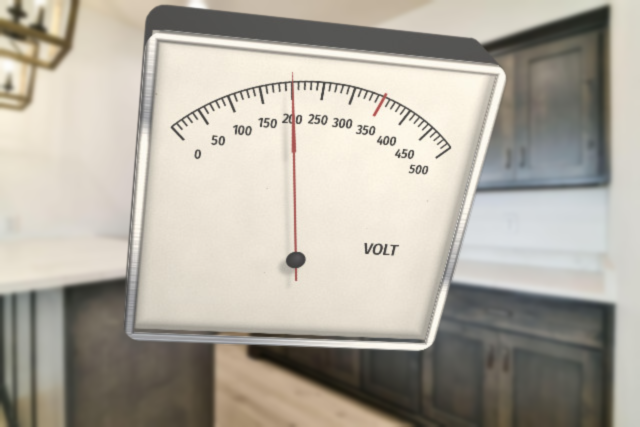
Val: 200; V
